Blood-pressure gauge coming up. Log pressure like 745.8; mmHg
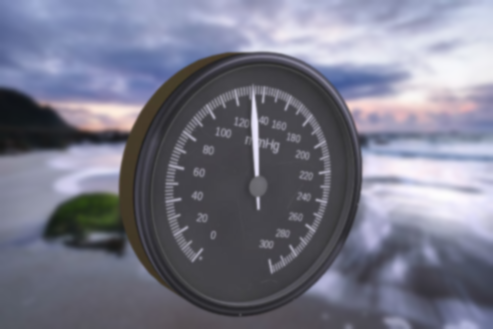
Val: 130; mmHg
